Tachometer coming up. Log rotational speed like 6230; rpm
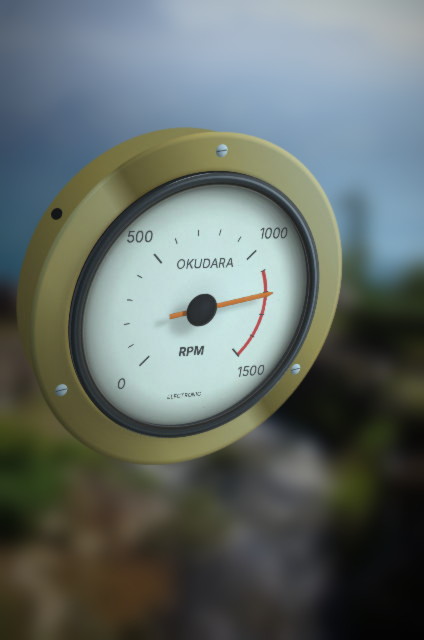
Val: 1200; rpm
